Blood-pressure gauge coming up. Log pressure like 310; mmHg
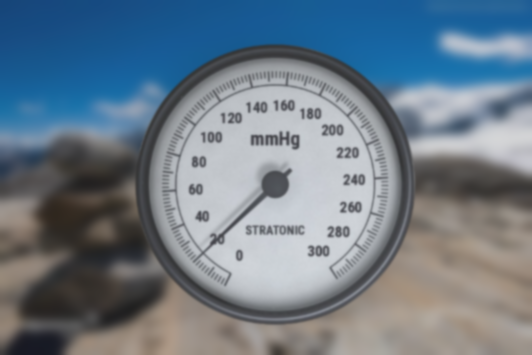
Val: 20; mmHg
